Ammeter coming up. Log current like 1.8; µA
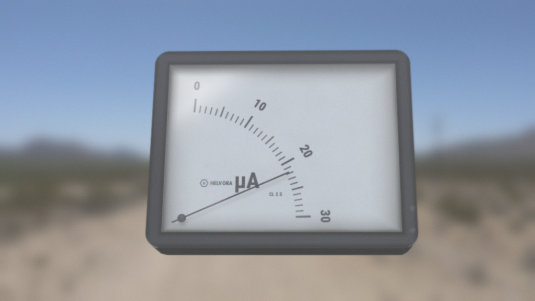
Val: 22; µA
